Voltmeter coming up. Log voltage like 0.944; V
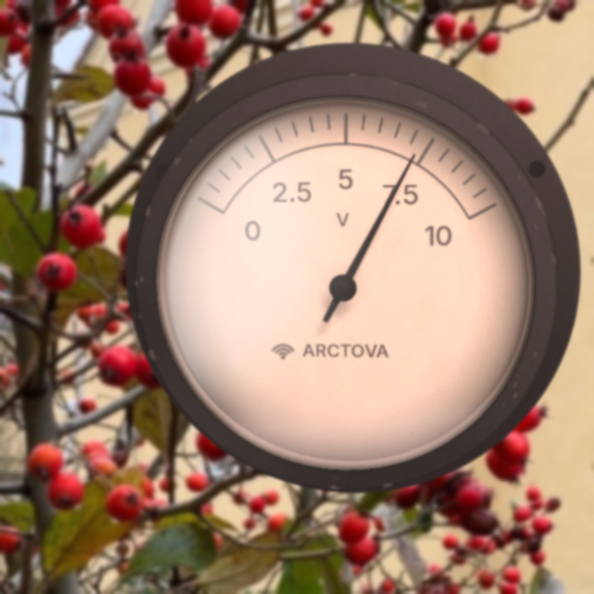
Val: 7.25; V
